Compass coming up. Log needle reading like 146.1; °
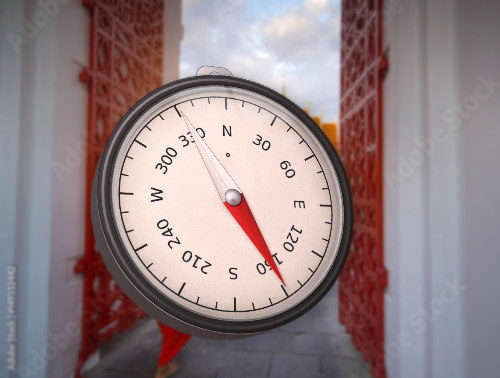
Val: 150; °
